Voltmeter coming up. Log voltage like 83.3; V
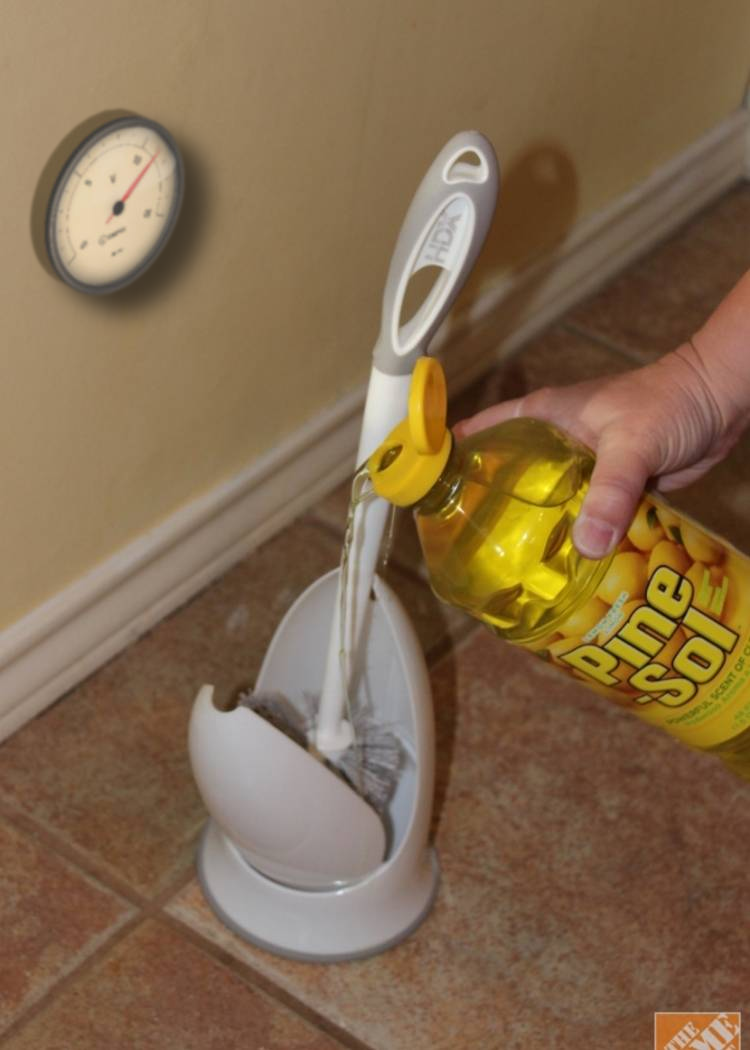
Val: 11; V
